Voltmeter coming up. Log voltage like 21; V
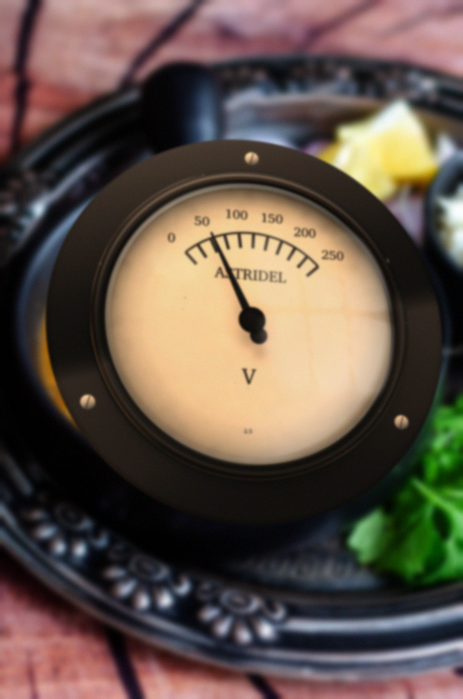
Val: 50; V
